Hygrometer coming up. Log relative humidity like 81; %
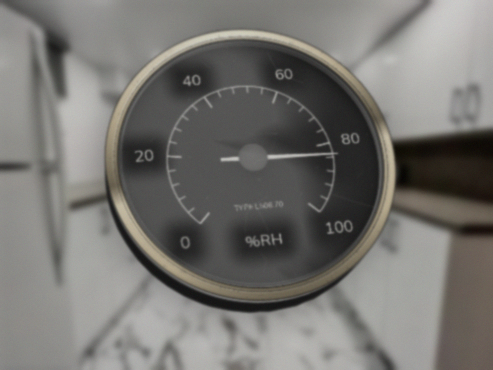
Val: 84; %
